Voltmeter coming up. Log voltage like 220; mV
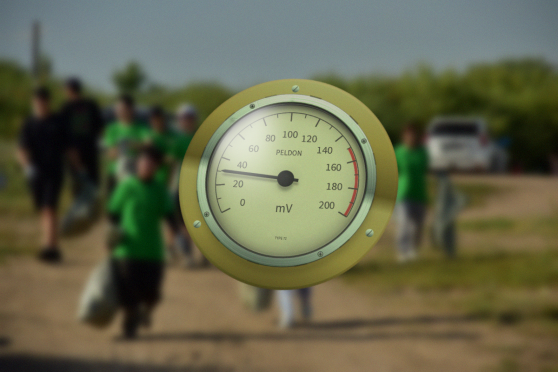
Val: 30; mV
